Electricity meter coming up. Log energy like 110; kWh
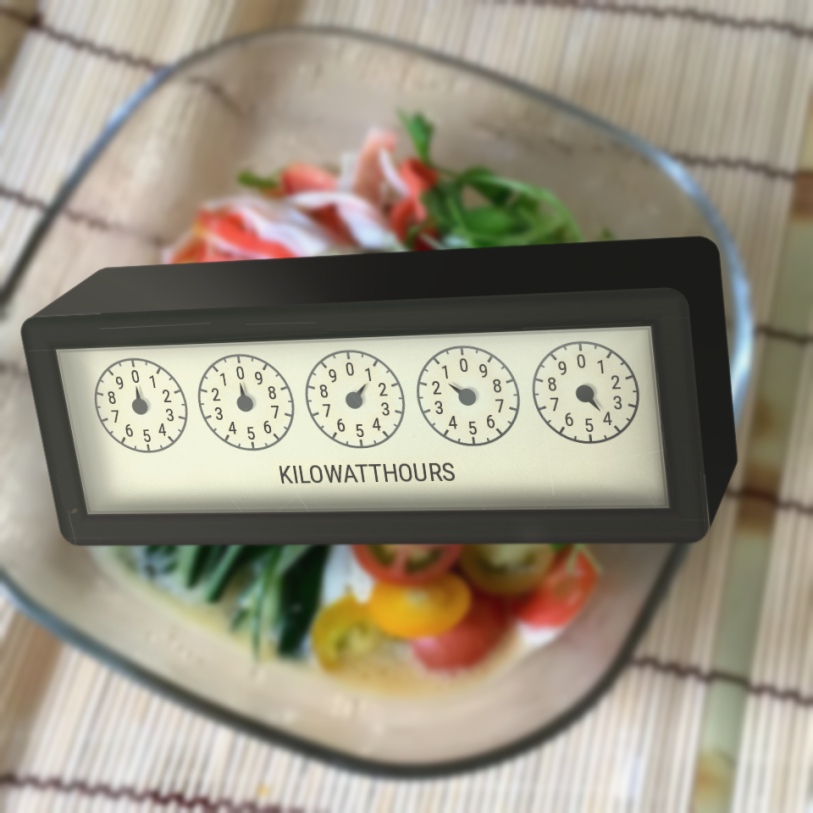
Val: 114; kWh
